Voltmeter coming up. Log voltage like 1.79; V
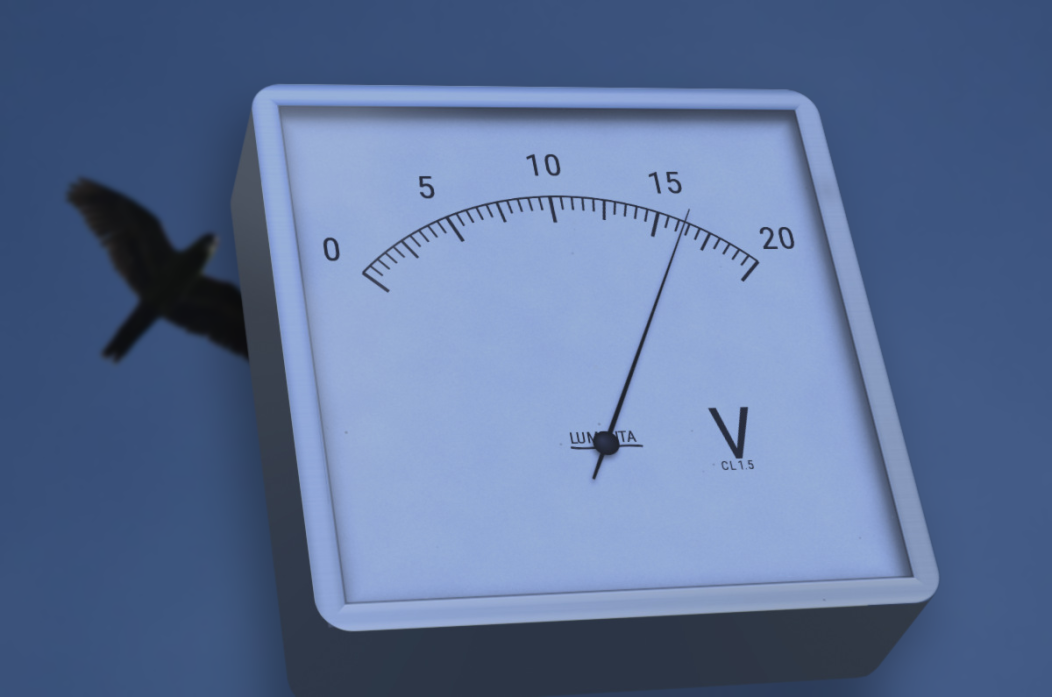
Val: 16.25; V
